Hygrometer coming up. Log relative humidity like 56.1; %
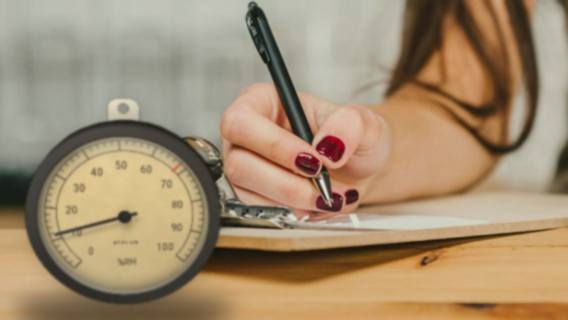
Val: 12; %
